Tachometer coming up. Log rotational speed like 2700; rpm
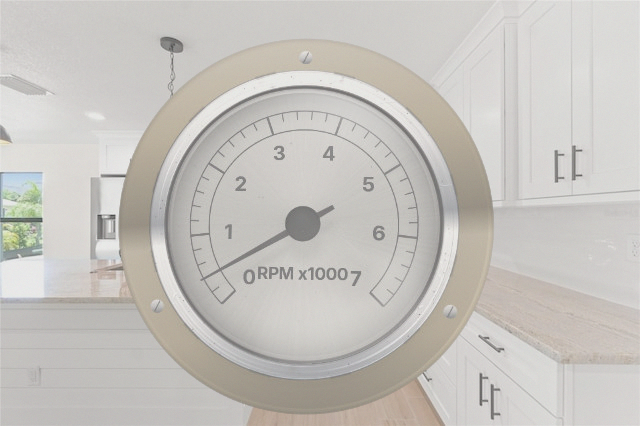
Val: 400; rpm
